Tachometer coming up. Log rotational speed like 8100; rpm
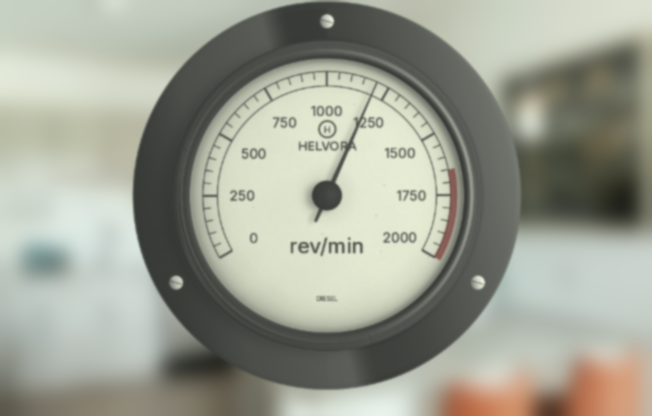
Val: 1200; rpm
